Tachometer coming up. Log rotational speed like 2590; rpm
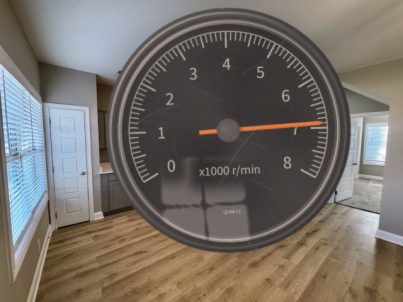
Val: 6900; rpm
